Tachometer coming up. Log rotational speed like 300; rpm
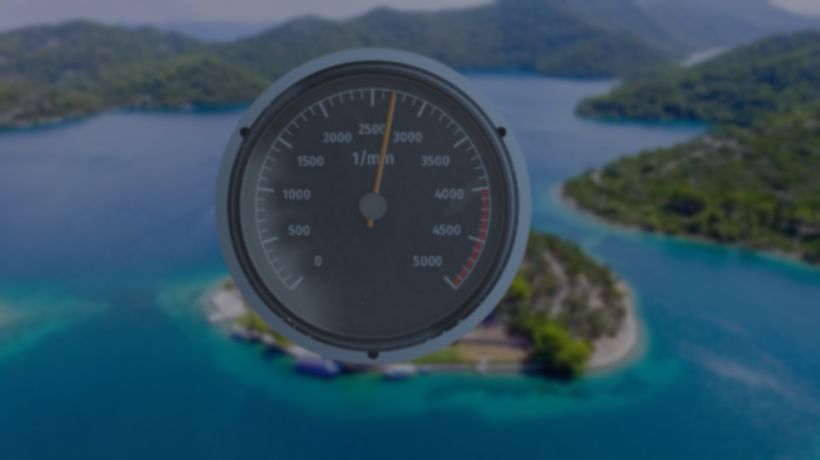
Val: 2700; rpm
